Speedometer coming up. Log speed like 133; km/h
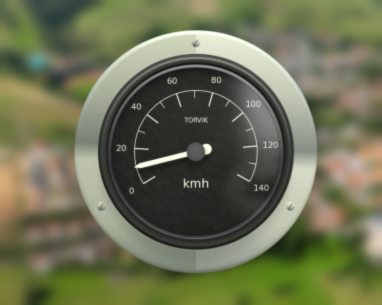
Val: 10; km/h
